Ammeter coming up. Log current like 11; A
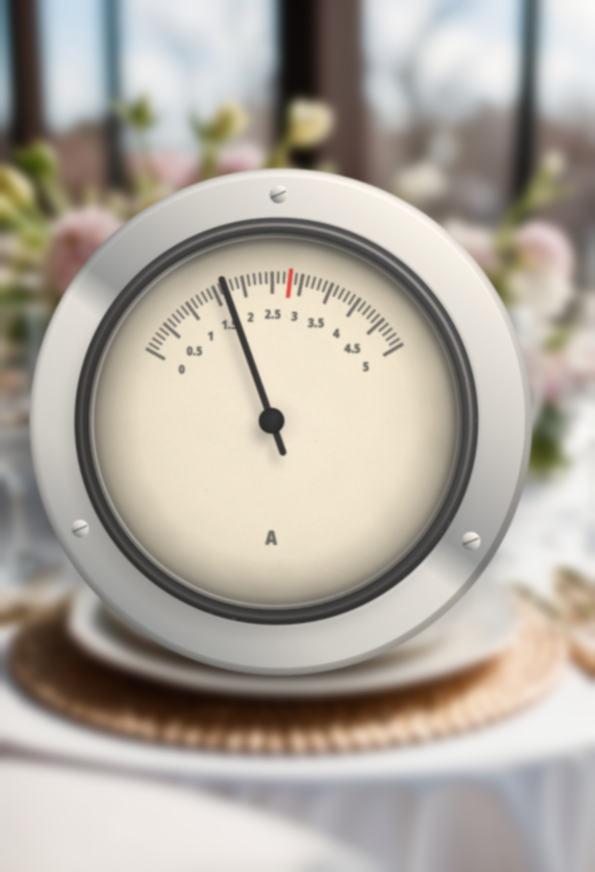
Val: 1.7; A
